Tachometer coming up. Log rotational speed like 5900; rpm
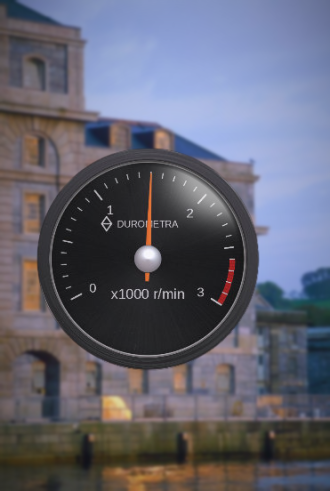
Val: 1500; rpm
